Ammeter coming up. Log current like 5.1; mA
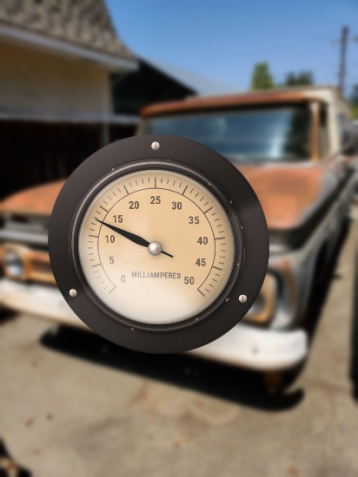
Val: 13; mA
